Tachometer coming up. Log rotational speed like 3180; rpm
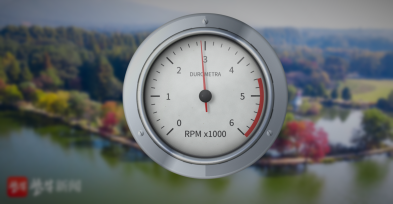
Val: 2900; rpm
